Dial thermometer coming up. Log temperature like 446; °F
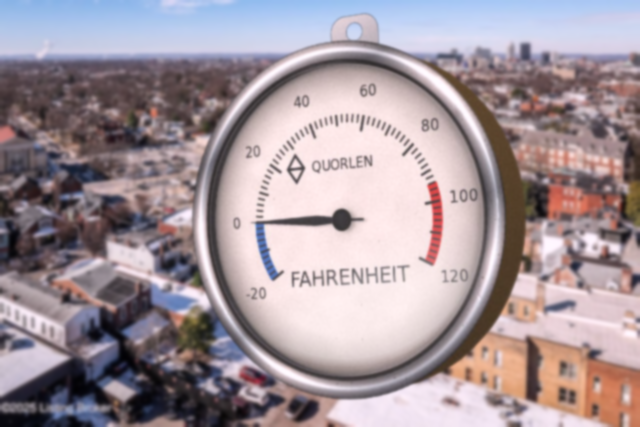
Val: 0; °F
